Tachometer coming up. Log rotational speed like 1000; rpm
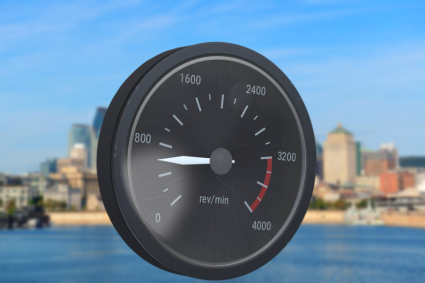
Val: 600; rpm
